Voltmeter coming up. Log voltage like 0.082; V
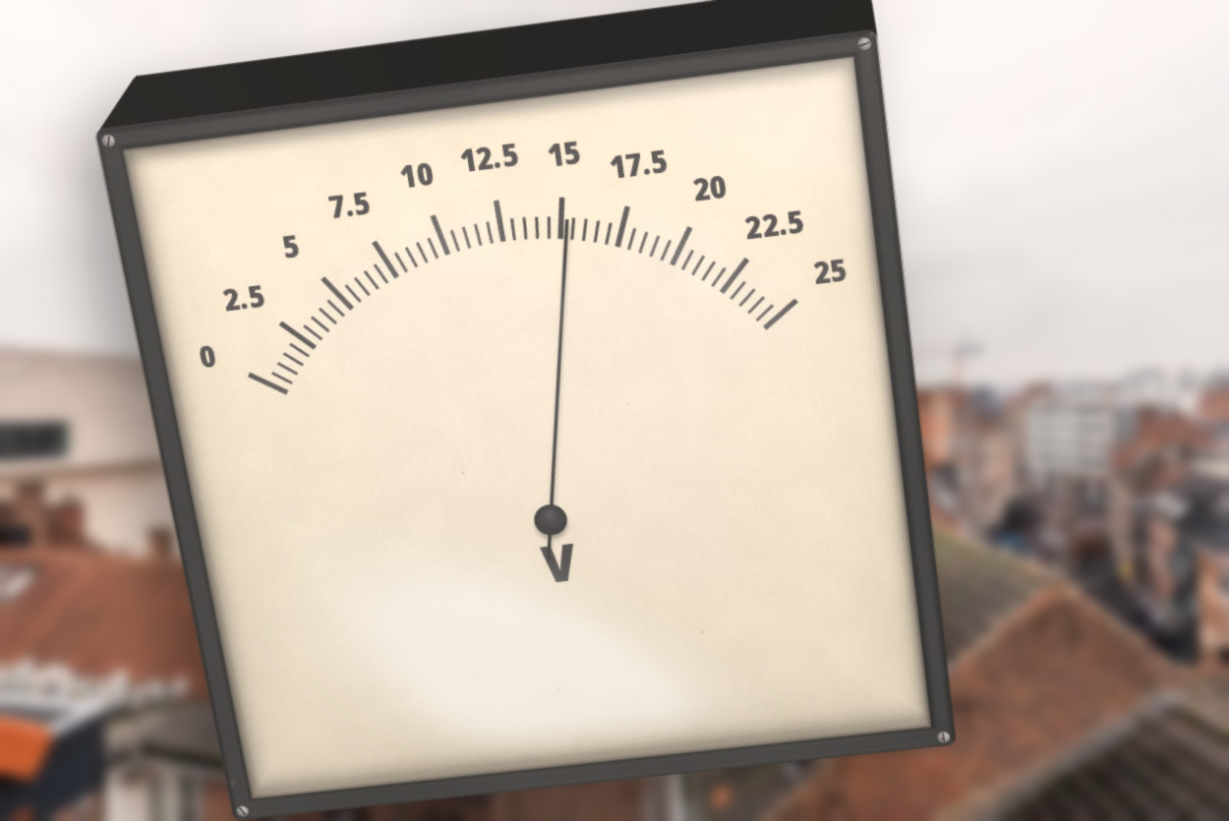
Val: 15.25; V
